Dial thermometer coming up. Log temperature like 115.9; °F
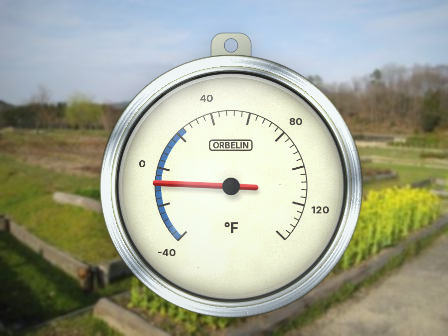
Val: -8; °F
